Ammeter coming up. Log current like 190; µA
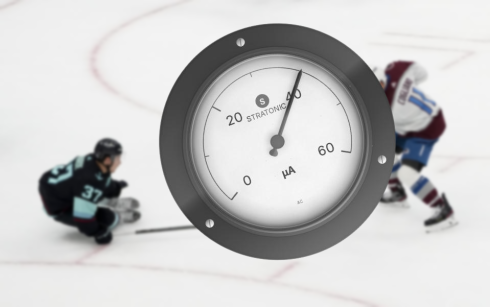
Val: 40; µA
